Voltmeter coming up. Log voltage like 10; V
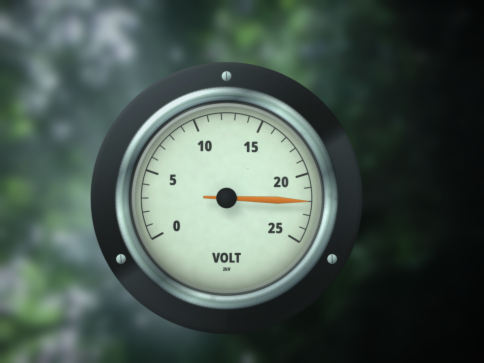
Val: 22; V
